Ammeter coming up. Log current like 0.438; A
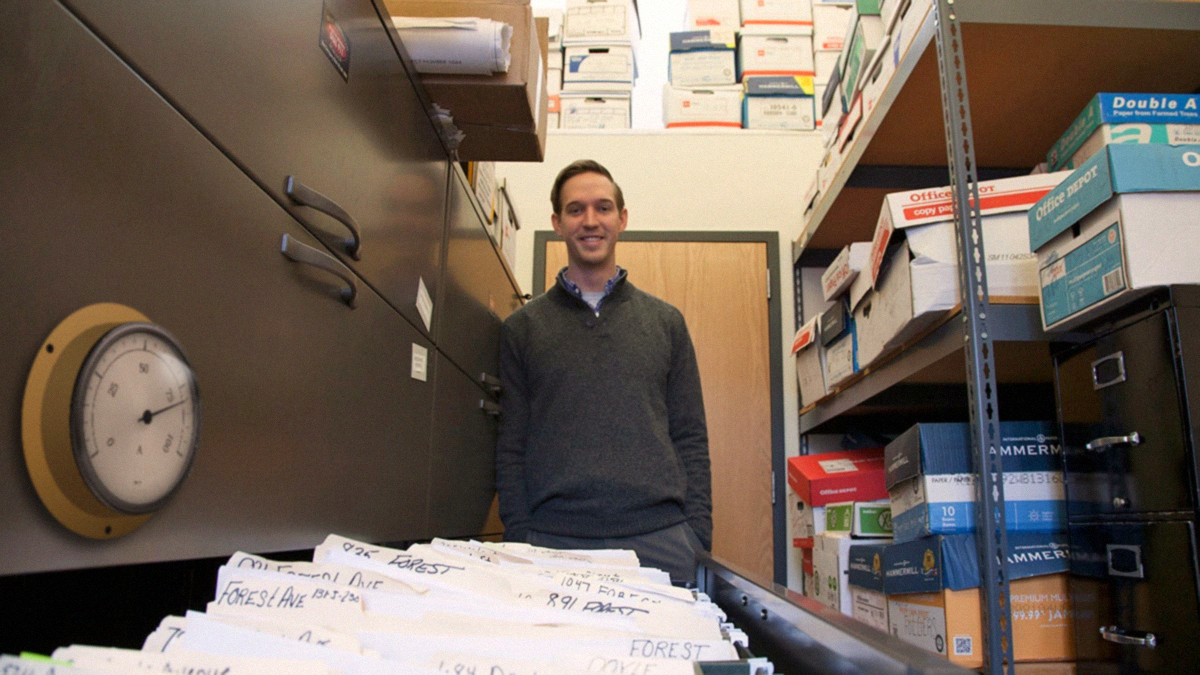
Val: 80; A
